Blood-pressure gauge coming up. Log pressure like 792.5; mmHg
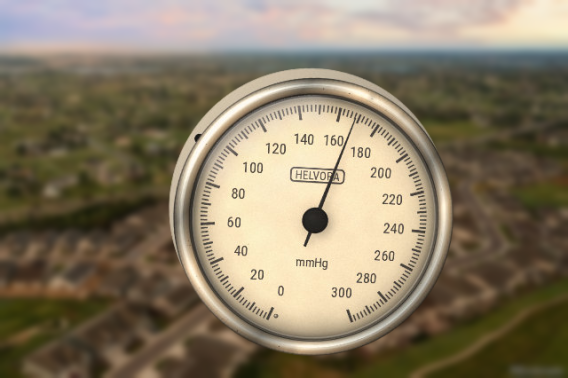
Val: 168; mmHg
